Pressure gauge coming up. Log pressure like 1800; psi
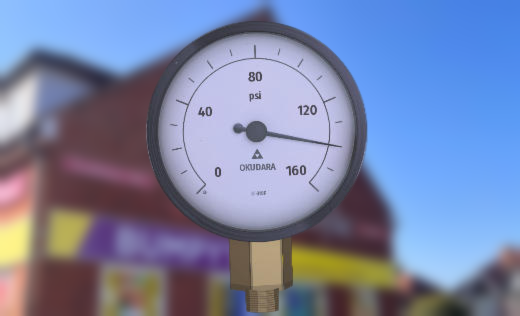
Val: 140; psi
